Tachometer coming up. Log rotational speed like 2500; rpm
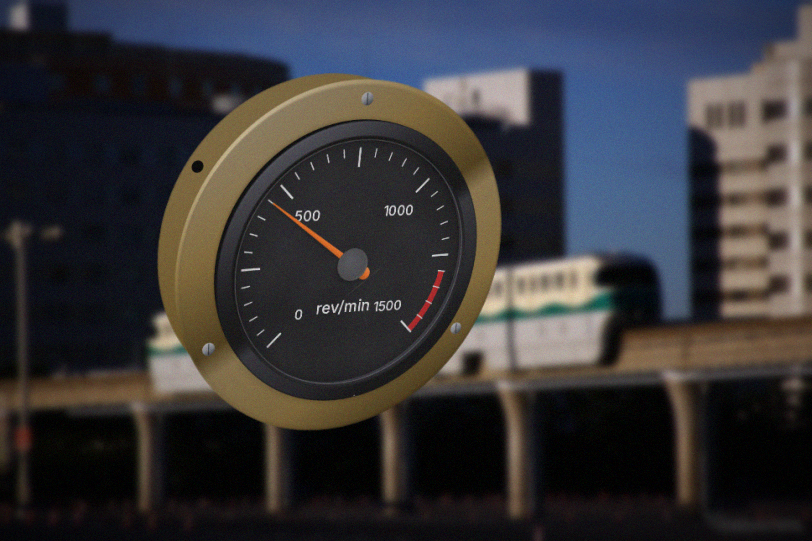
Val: 450; rpm
